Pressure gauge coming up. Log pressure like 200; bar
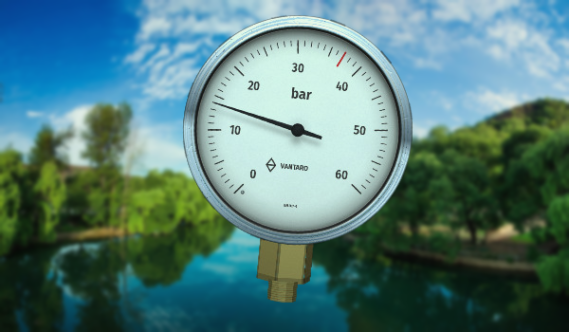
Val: 14; bar
